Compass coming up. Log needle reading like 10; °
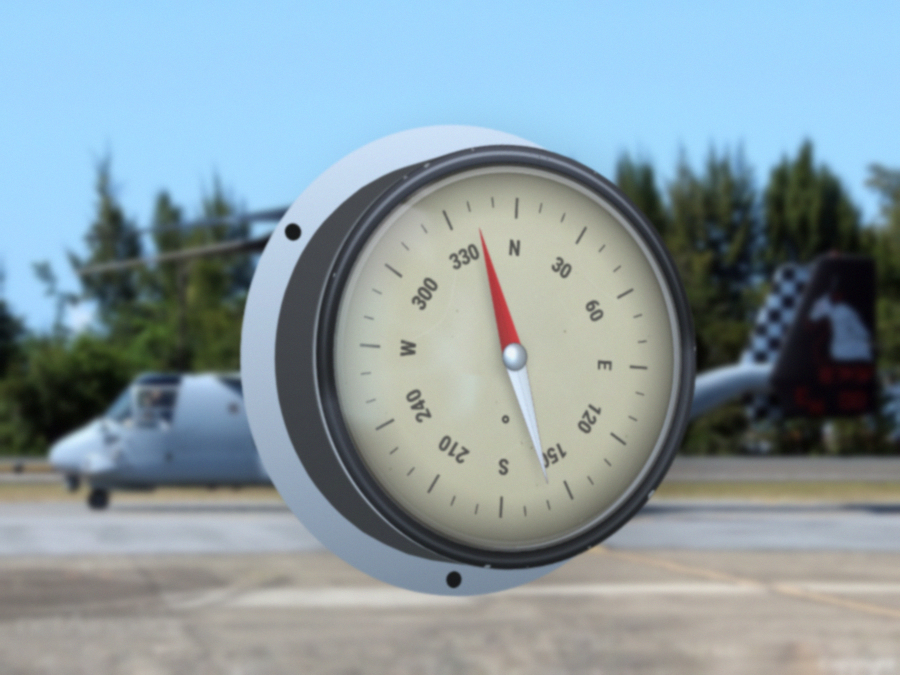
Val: 340; °
